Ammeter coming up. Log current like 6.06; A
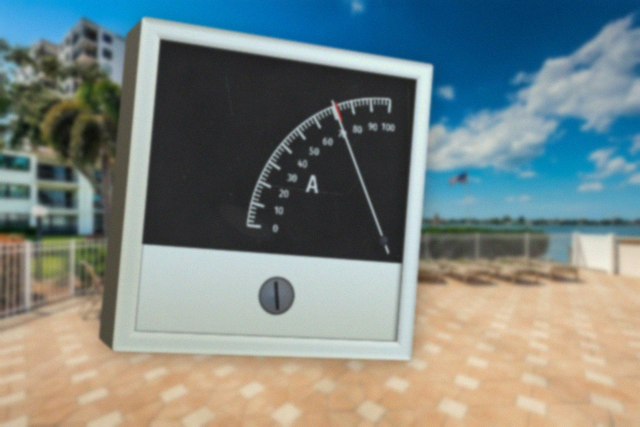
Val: 70; A
